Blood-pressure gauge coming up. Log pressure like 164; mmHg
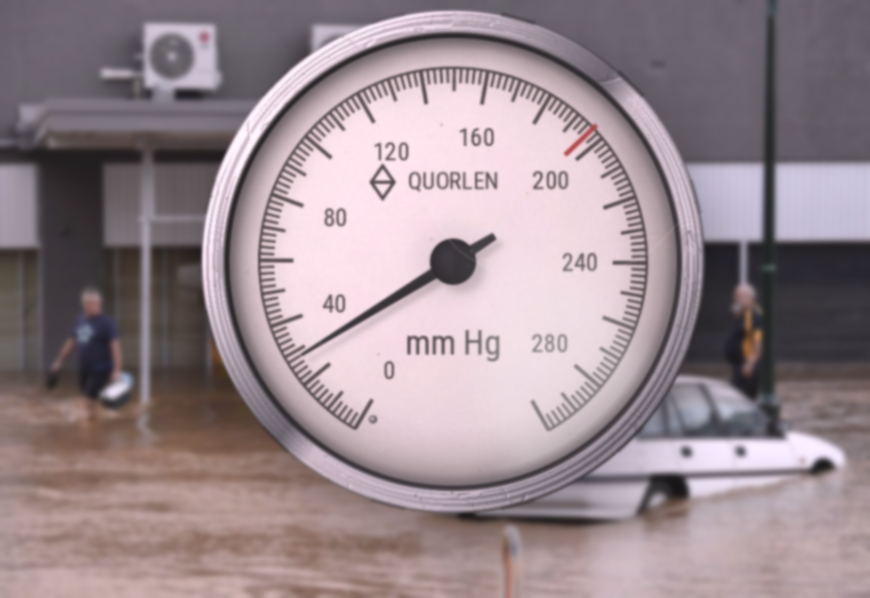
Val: 28; mmHg
